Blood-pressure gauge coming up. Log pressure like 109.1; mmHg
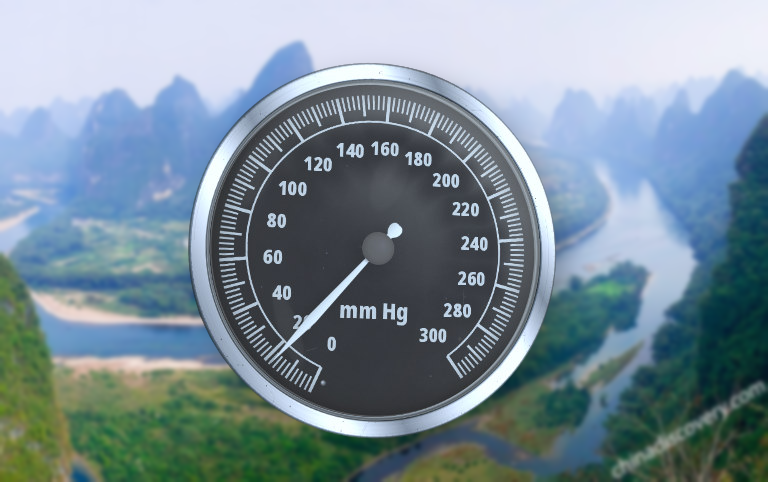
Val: 18; mmHg
